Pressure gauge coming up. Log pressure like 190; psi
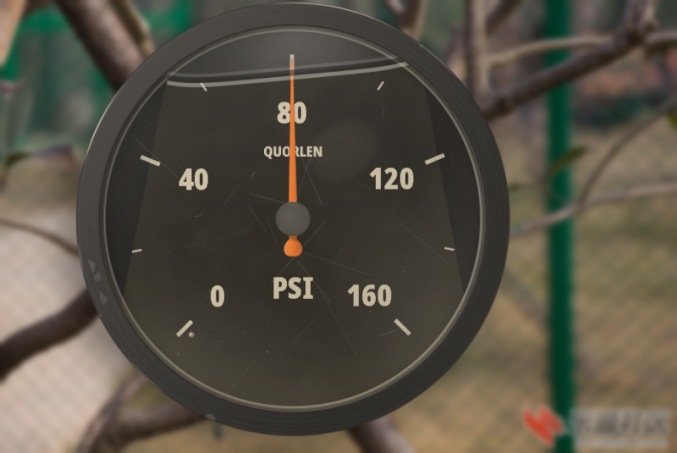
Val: 80; psi
